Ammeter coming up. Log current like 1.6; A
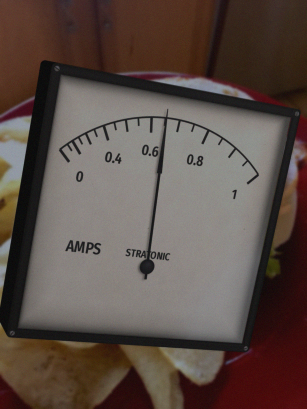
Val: 0.65; A
